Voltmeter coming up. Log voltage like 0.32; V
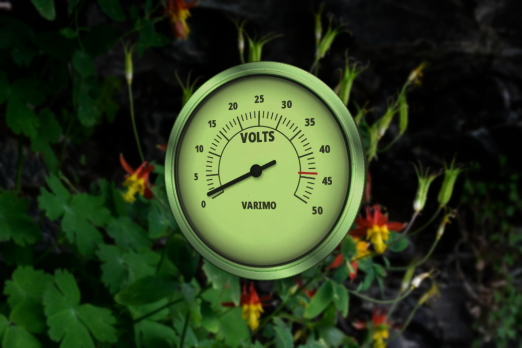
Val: 1; V
